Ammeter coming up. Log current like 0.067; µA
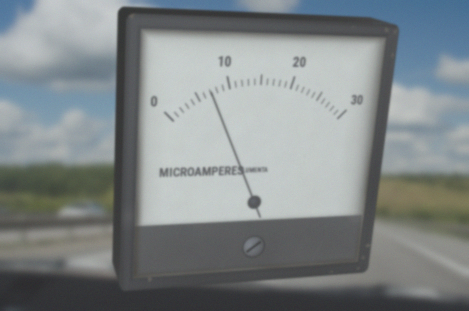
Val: 7; µA
